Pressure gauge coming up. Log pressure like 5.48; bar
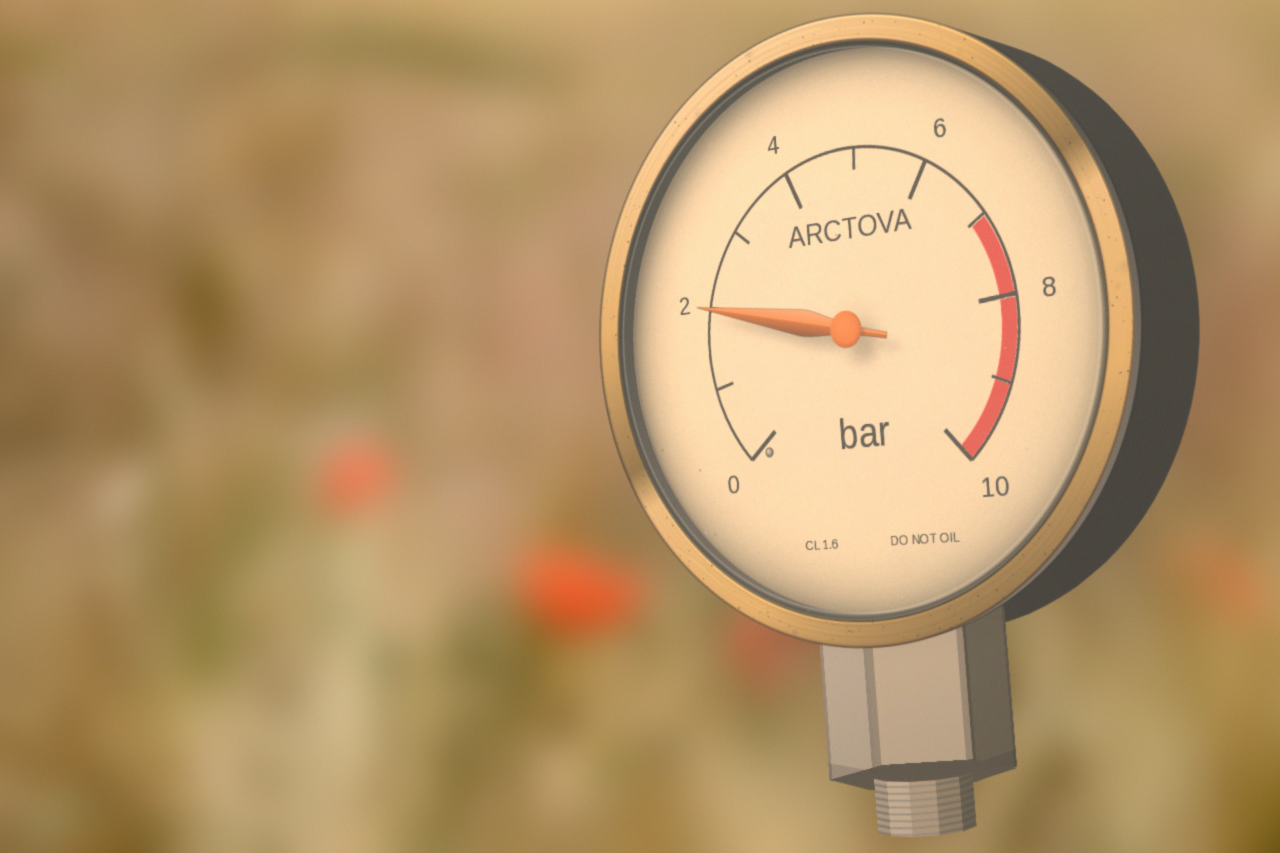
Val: 2; bar
